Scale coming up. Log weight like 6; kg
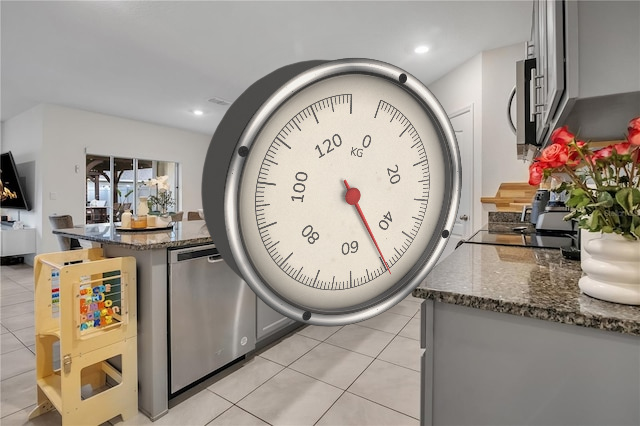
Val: 50; kg
